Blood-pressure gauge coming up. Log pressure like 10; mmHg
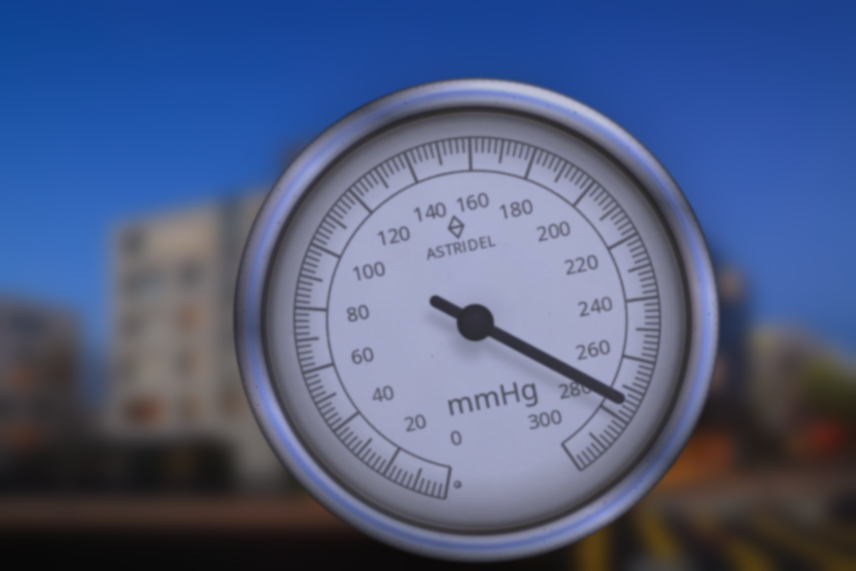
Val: 274; mmHg
